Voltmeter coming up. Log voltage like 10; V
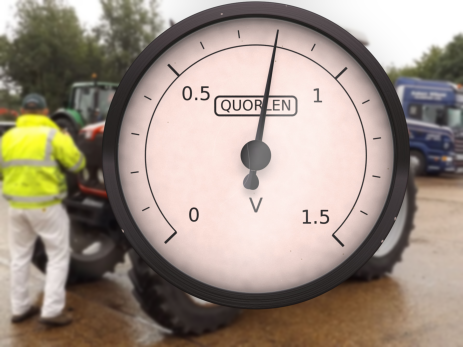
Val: 0.8; V
